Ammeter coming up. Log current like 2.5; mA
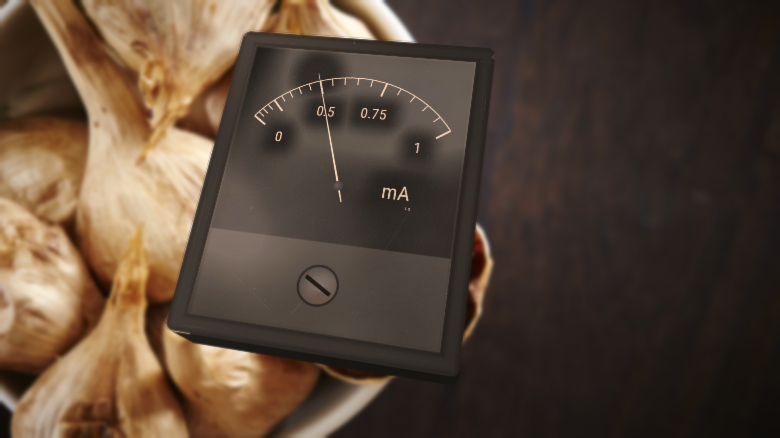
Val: 0.5; mA
